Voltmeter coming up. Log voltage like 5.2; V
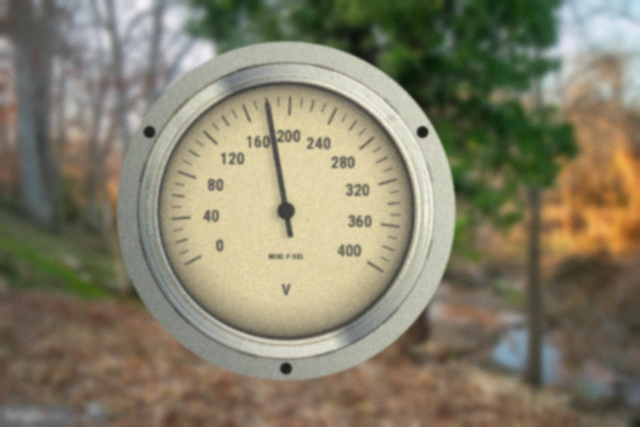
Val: 180; V
